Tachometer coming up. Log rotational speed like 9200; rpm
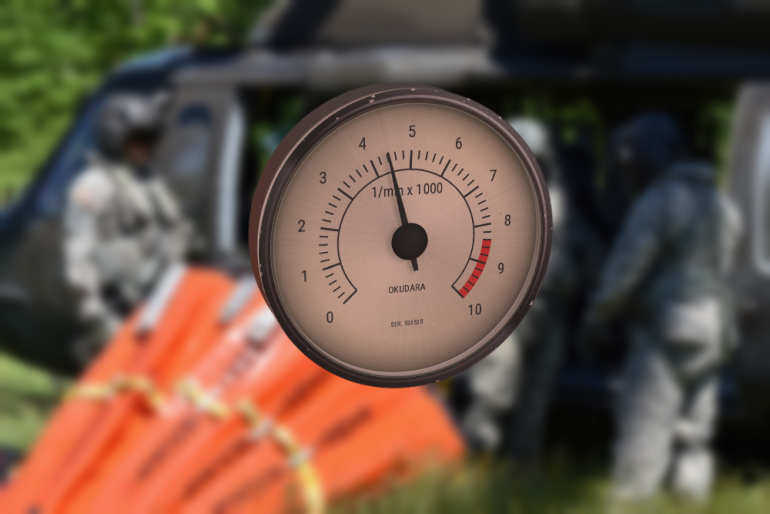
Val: 4400; rpm
